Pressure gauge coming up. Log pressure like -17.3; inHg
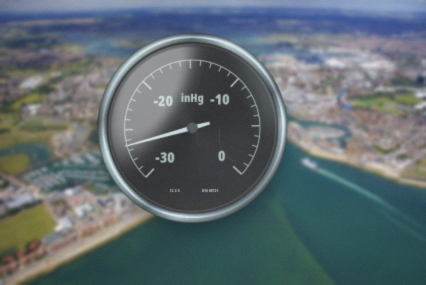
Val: -26.5; inHg
